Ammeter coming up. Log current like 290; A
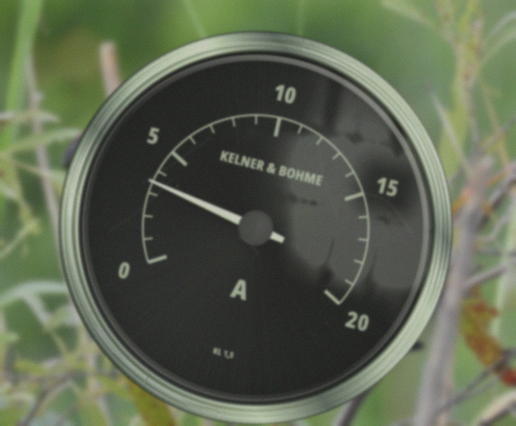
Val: 3.5; A
